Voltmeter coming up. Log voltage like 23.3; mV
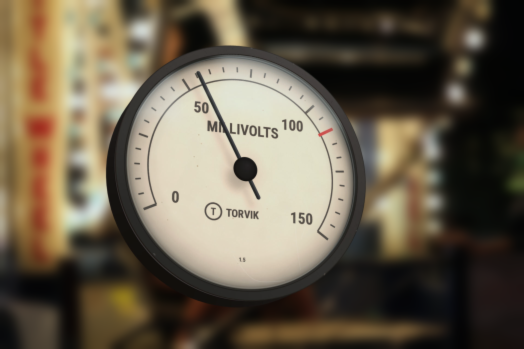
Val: 55; mV
